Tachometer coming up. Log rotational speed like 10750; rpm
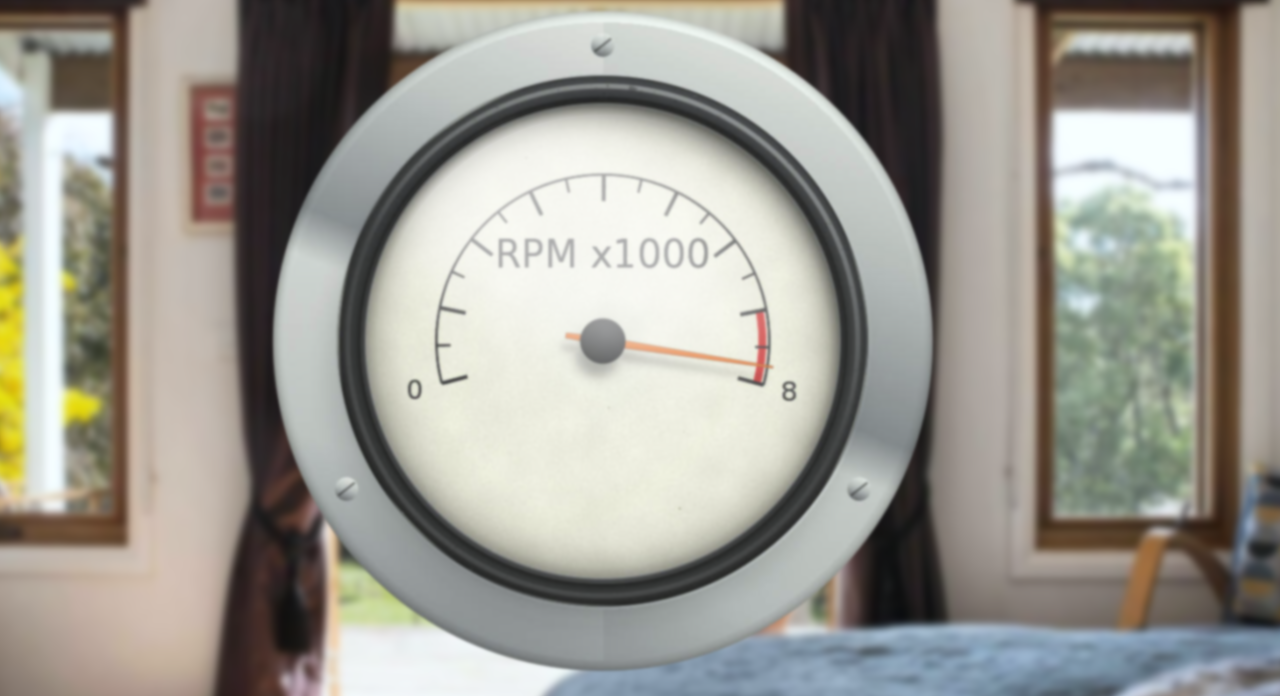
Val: 7750; rpm
